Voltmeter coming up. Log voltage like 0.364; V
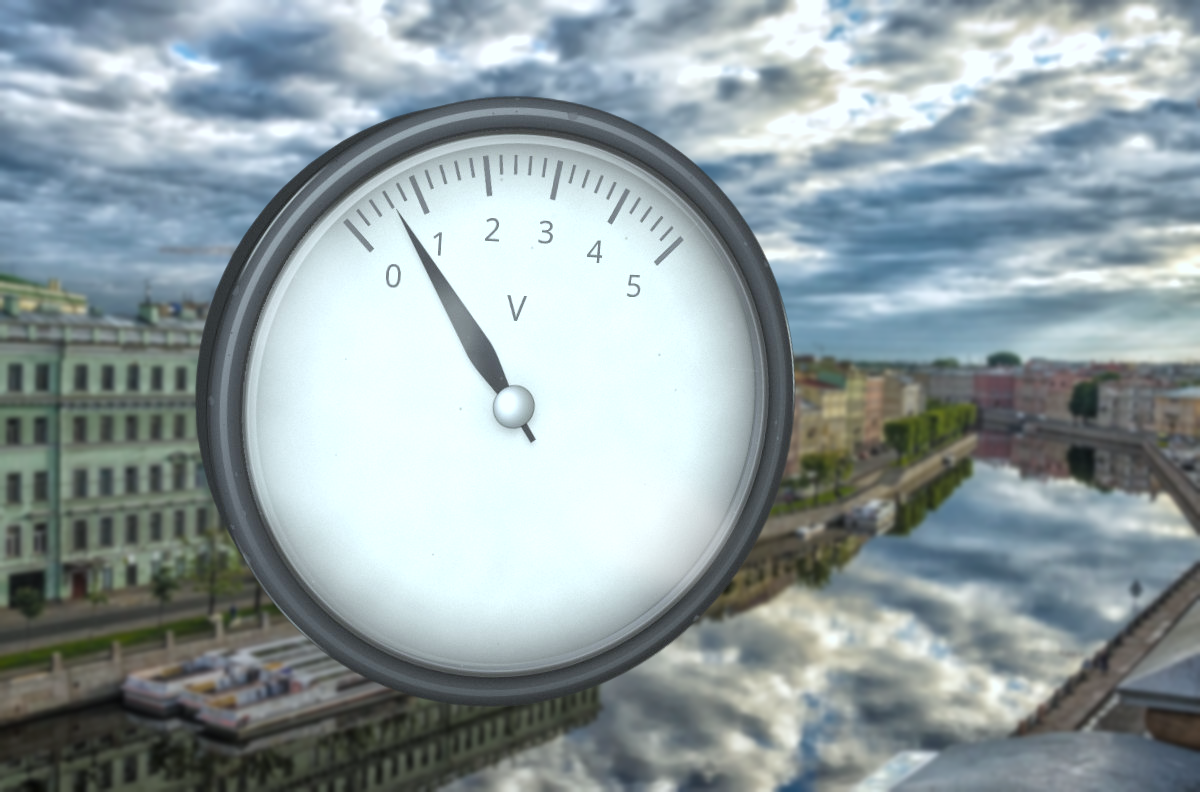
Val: 0.6; V
